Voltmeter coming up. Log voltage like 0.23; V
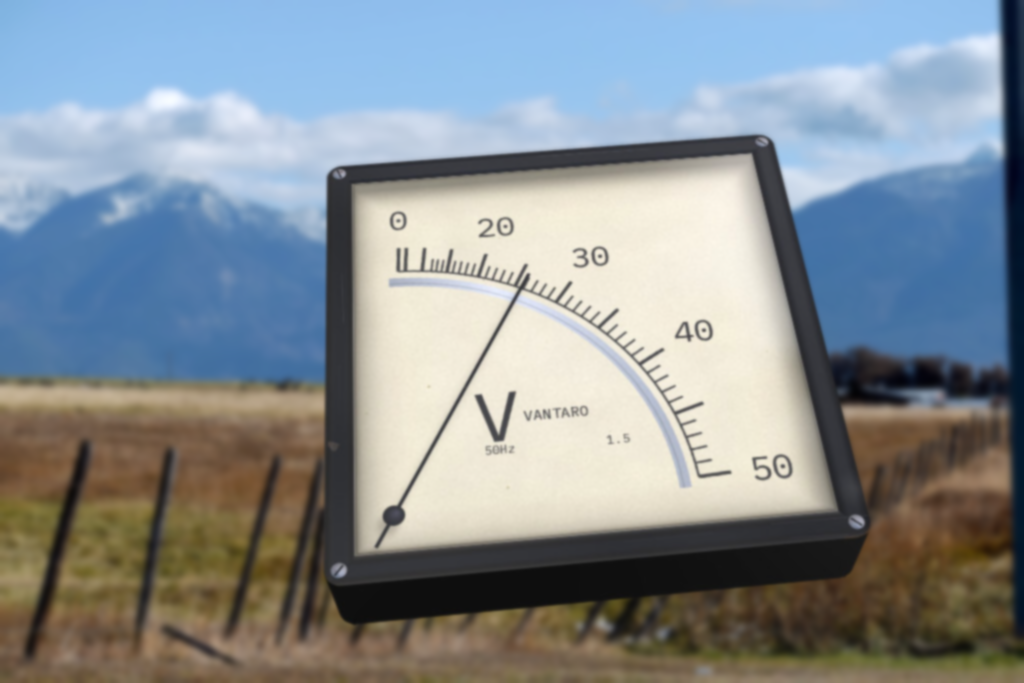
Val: 26; V
